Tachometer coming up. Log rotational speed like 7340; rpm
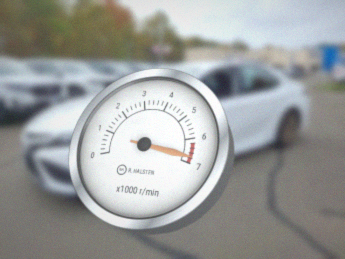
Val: 6800; rpm
